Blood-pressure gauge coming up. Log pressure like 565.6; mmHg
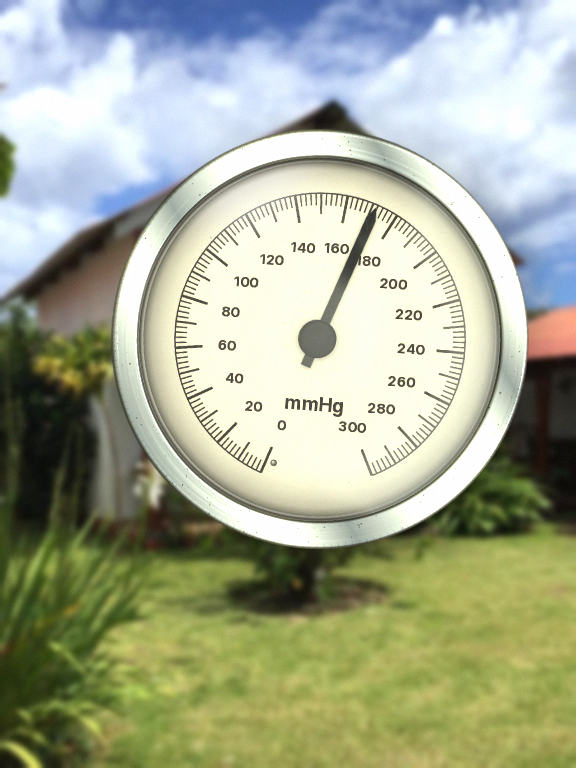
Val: 172; mmHg
